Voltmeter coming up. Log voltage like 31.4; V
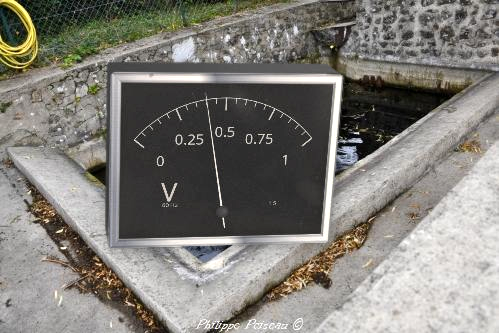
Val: 0.4; V
